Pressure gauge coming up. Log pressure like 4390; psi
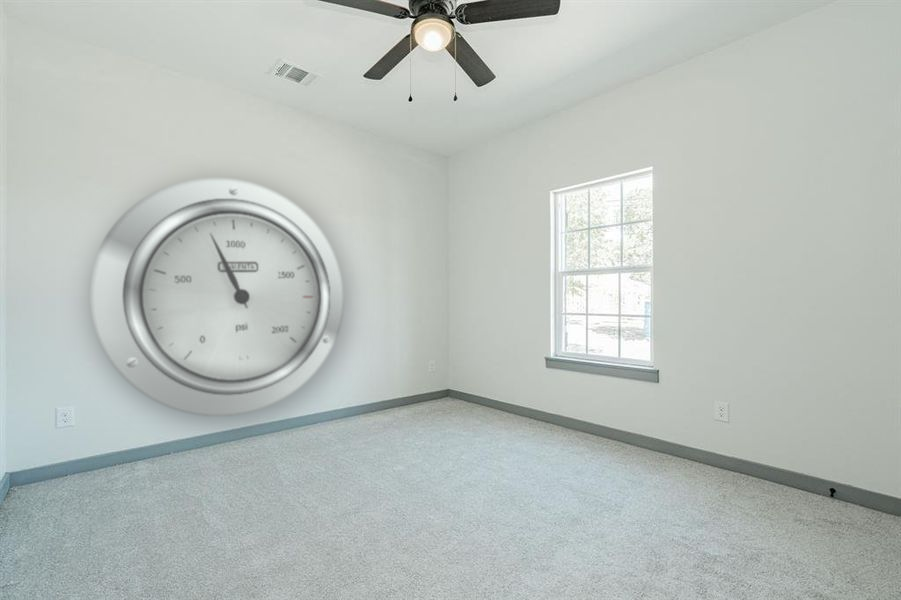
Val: 850; psi
